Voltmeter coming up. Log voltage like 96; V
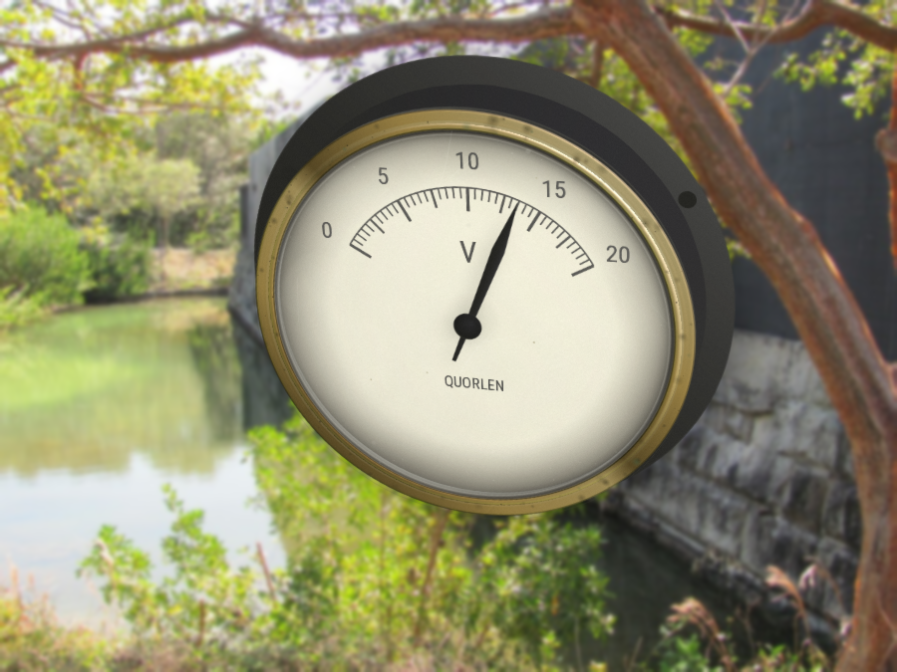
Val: 13.5; V
